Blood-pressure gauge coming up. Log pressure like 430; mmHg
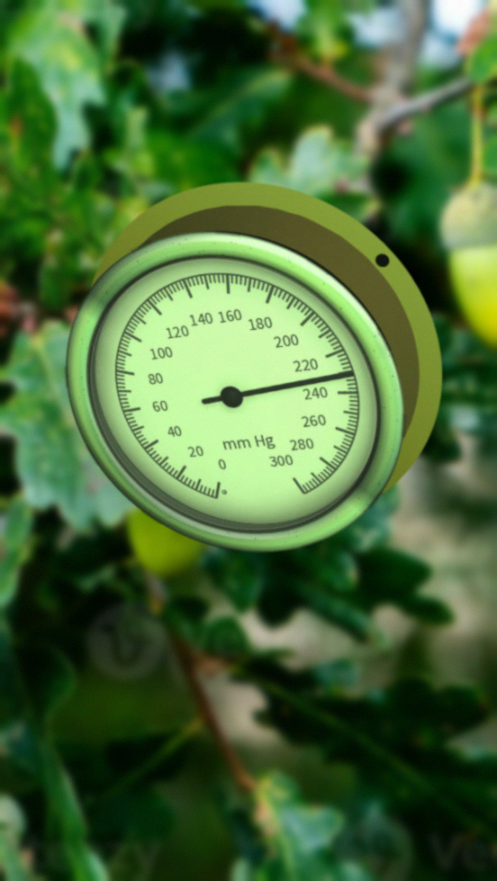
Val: 230; mmHg
